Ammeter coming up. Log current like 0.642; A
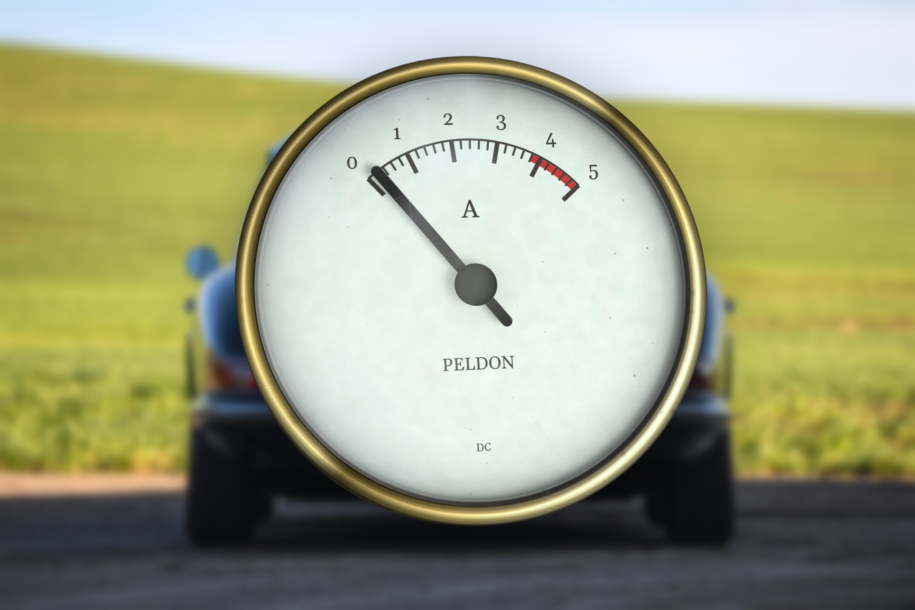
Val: 0.2; A
